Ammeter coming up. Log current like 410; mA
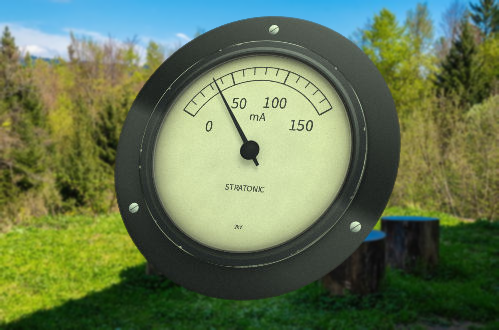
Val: 35; mA
